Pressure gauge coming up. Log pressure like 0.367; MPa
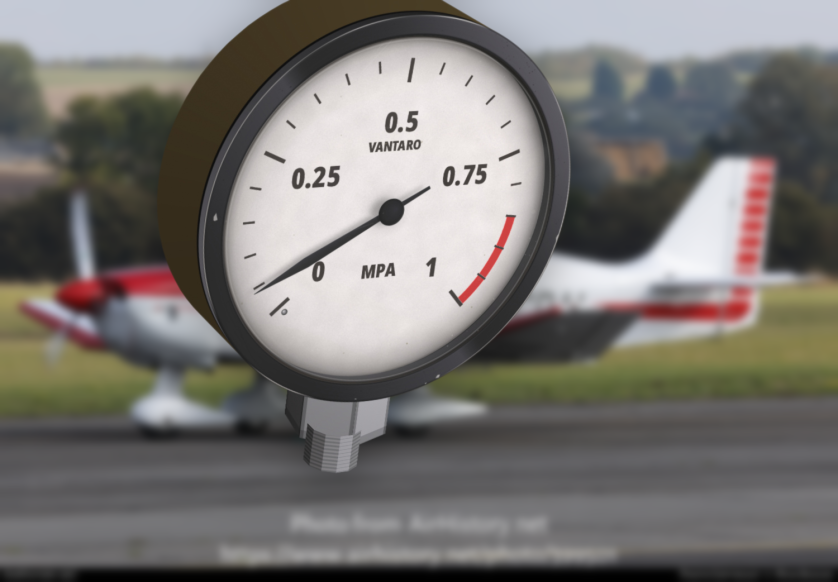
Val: 0.05; MPa
